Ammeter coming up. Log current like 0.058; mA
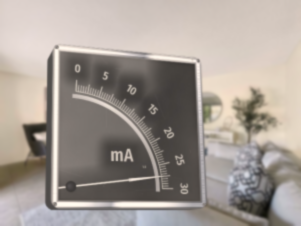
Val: 27.5; mA
